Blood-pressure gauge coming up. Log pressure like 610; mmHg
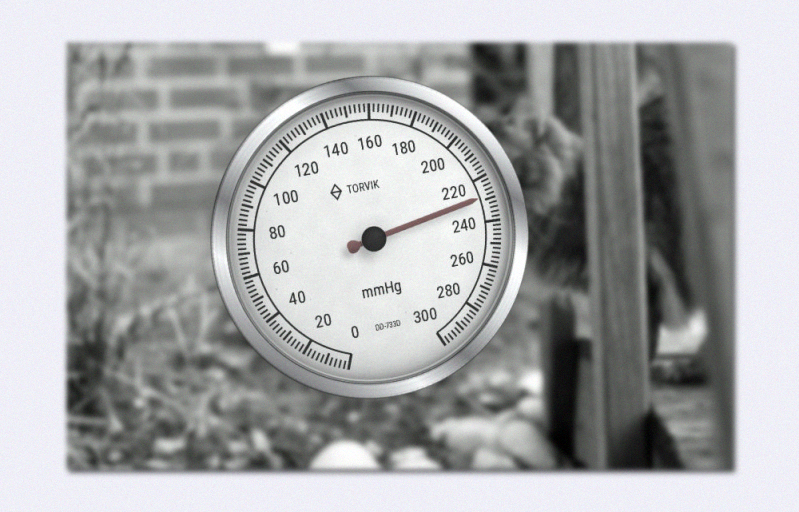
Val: 228; mmHg
